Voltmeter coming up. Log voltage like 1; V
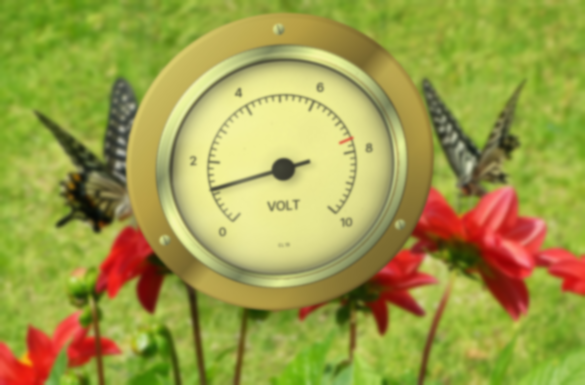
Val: 1.2; V
